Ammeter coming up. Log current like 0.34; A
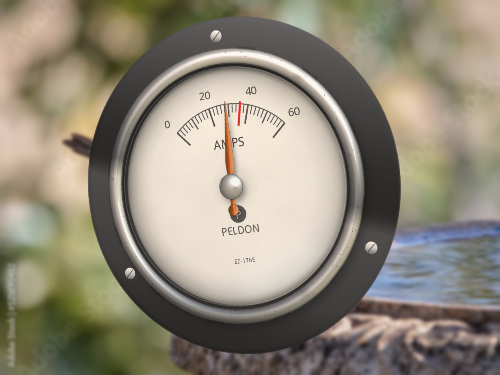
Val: 30; A
